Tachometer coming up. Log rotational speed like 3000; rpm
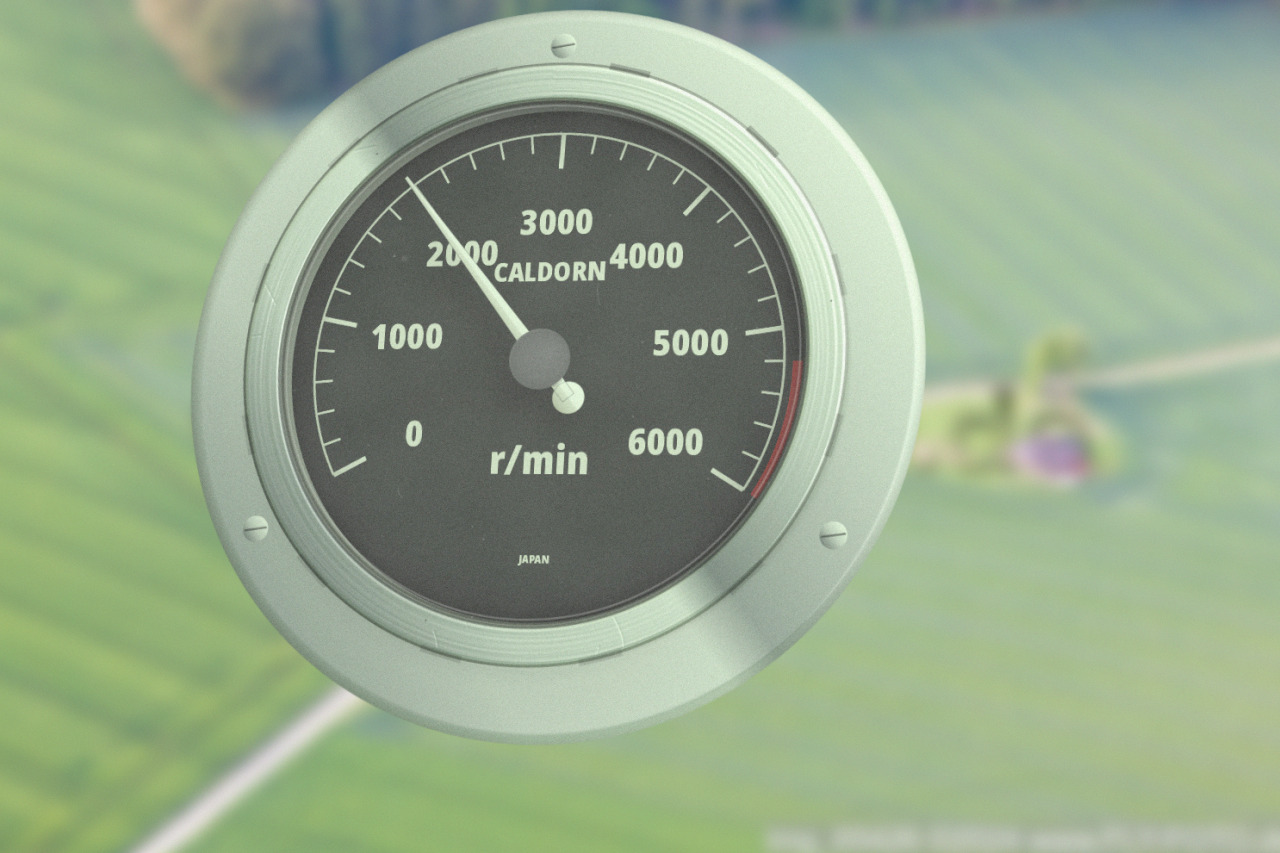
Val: 2000; rpm
